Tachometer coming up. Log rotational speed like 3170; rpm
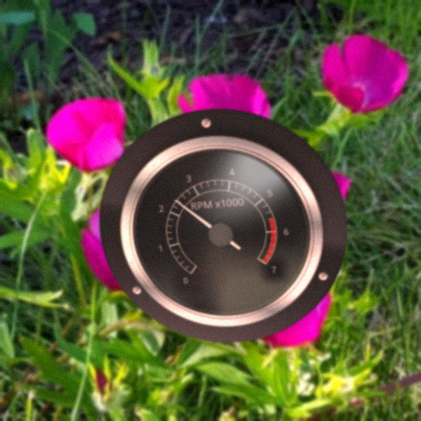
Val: 2400; rpm
